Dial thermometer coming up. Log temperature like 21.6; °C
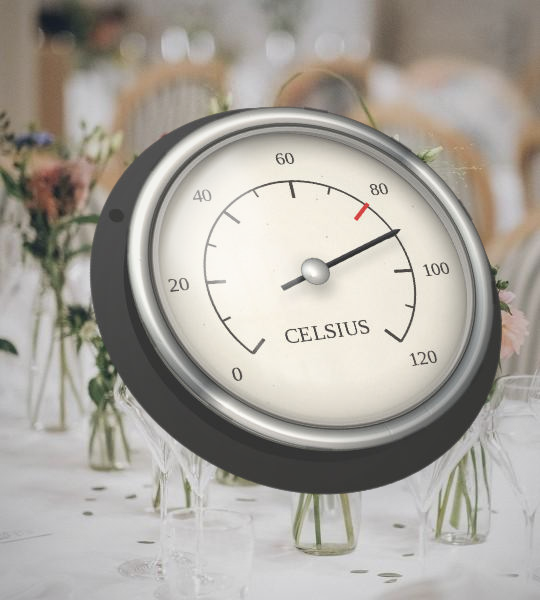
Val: 90; °C
